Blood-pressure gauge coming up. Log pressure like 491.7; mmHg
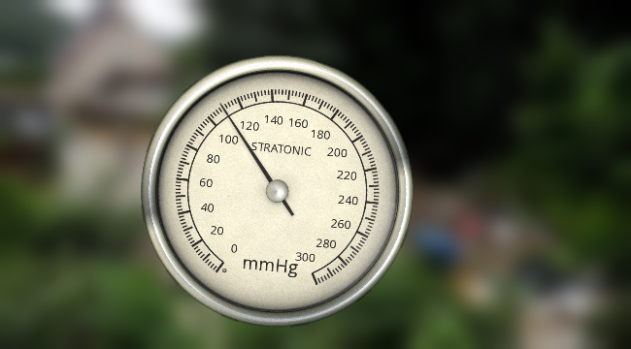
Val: 110; mmHg
